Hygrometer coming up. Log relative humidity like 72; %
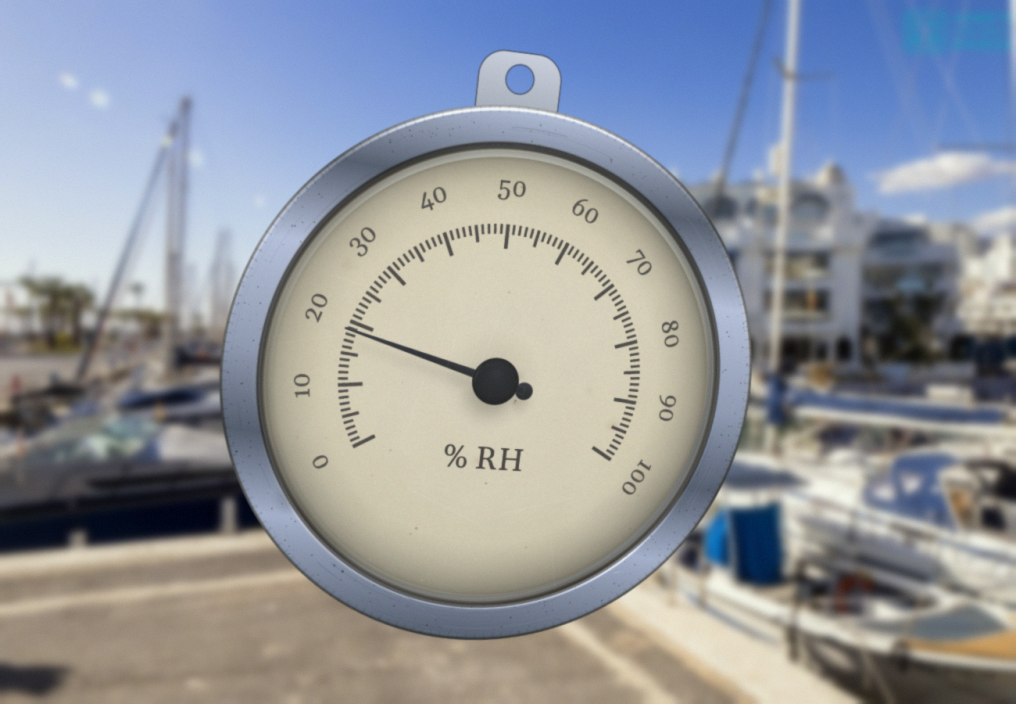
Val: 19; %
